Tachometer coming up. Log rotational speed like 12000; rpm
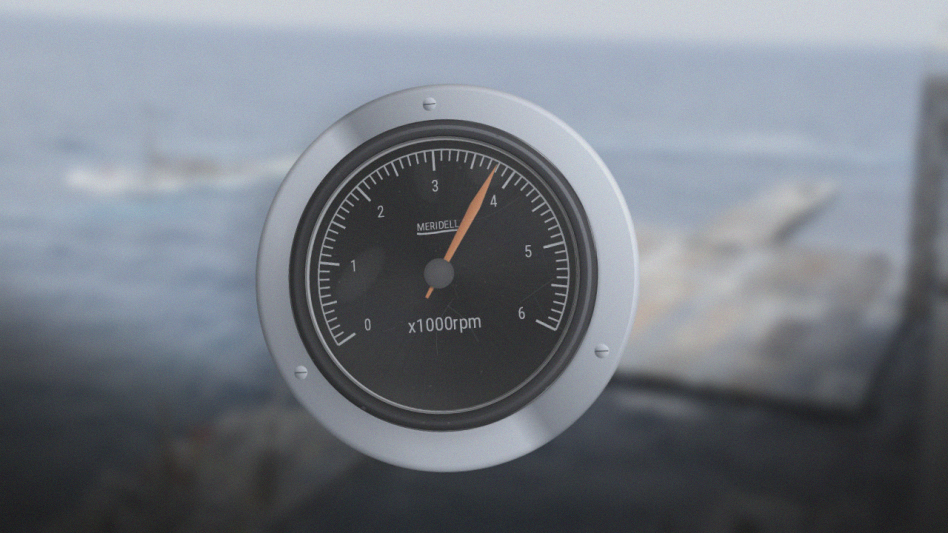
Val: 3800; rpm
